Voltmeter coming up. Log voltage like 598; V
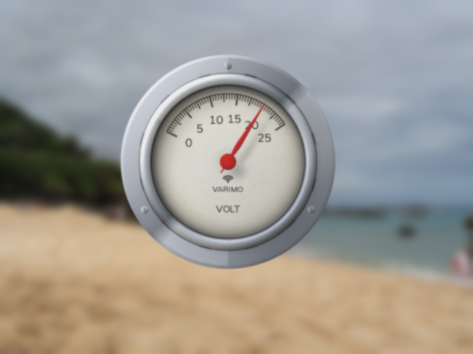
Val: 20; V
